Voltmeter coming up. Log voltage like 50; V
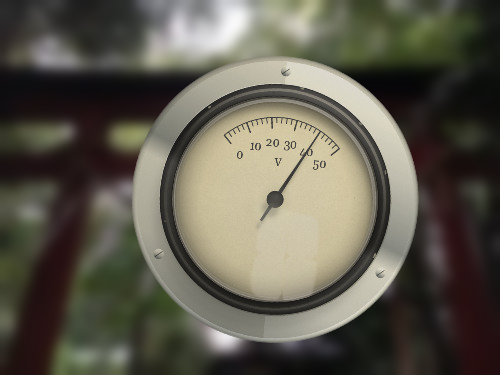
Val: 40; V
